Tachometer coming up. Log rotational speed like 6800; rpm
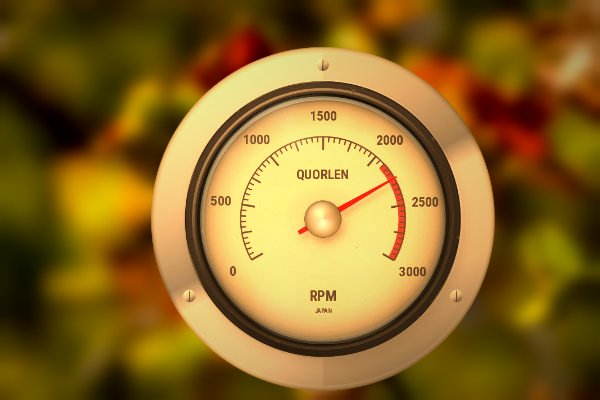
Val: 2250; rpm
